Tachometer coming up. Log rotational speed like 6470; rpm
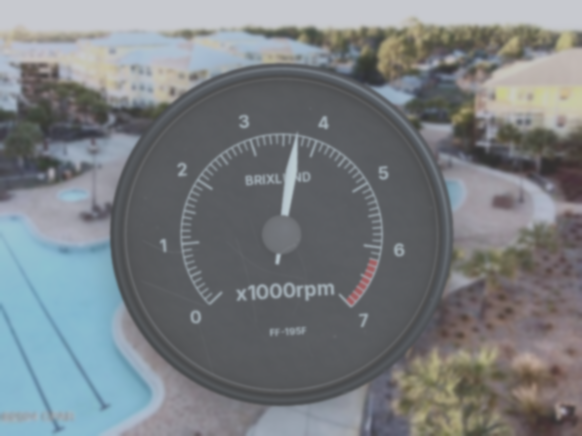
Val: 3700; rpm
